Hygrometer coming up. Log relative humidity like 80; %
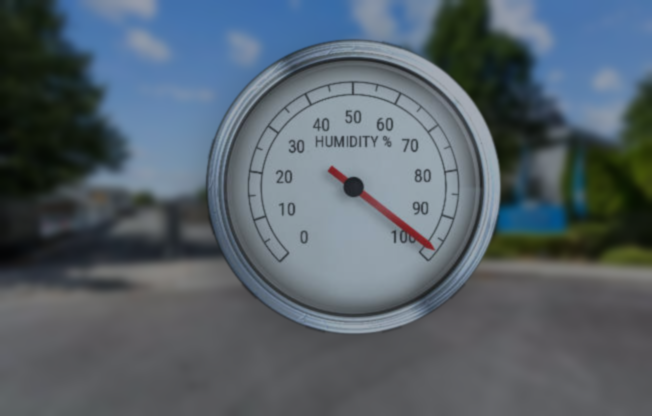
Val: 97.5; %
